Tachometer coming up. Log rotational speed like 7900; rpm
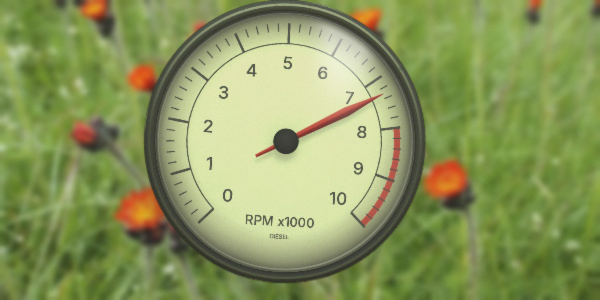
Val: 7300; rpm
